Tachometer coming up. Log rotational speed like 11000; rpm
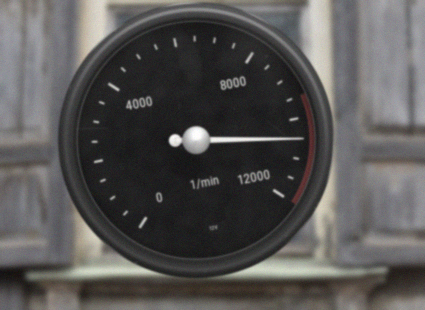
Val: 10500; rpm
